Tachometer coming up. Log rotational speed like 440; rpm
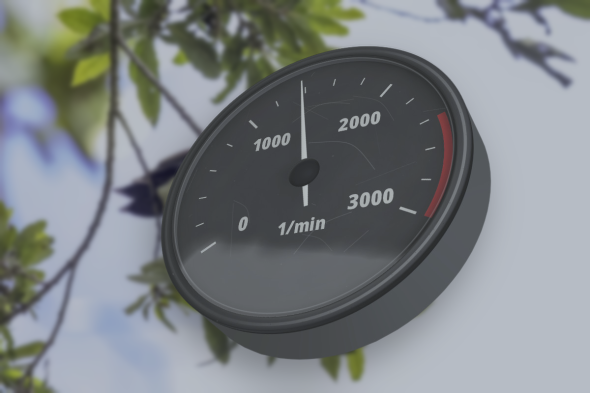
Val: 1400; rpm
